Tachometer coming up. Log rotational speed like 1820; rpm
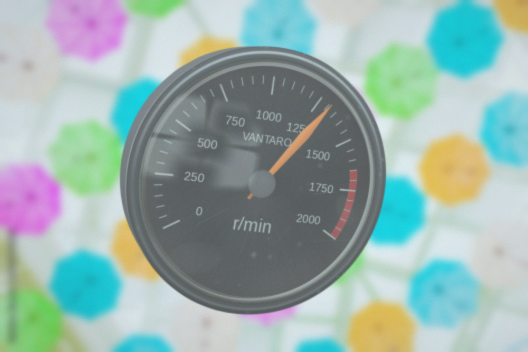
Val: 1300; rpm
